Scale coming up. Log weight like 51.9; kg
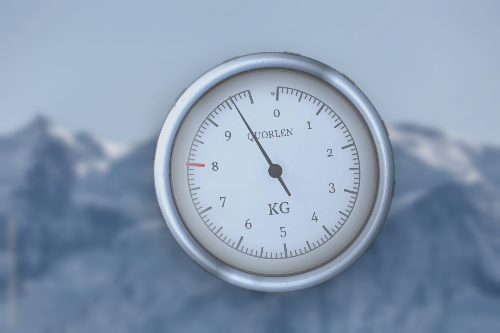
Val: 9.6; kg
